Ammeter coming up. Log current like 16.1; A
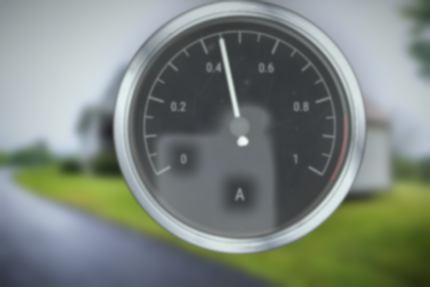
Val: 0.45; A
